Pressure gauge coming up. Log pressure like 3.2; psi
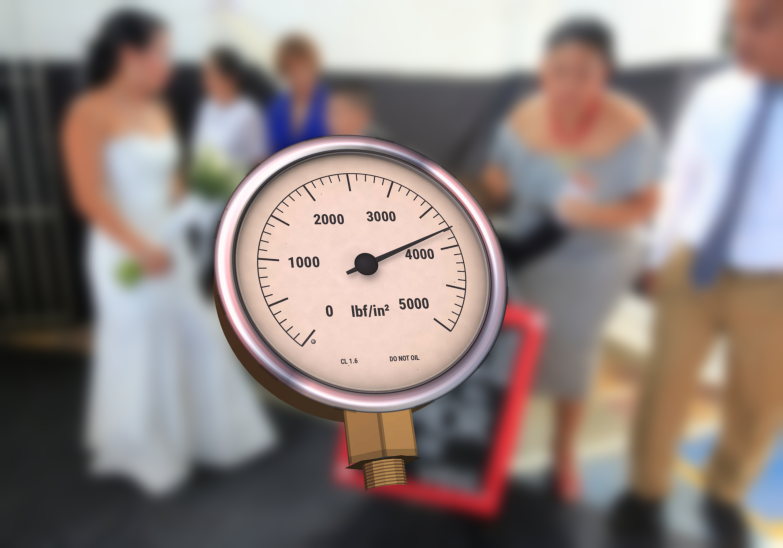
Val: 3800; psi
